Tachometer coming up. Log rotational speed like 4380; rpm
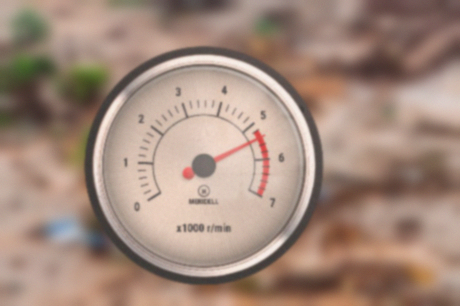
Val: 5400; rpm
